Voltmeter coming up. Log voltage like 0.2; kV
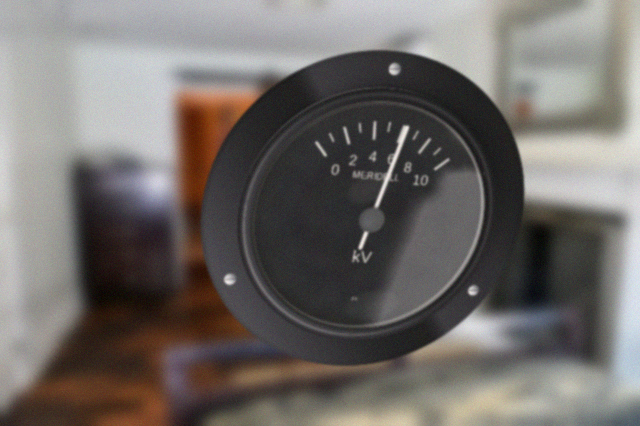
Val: 6; kV
